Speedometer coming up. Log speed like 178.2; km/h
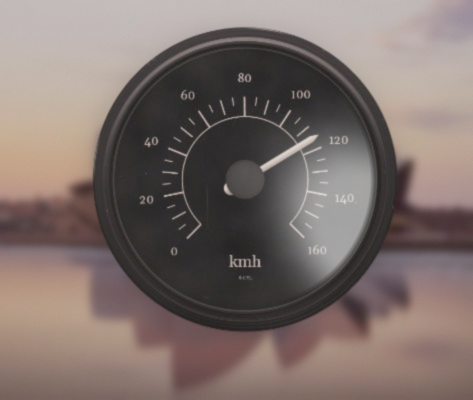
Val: 115; km/h
